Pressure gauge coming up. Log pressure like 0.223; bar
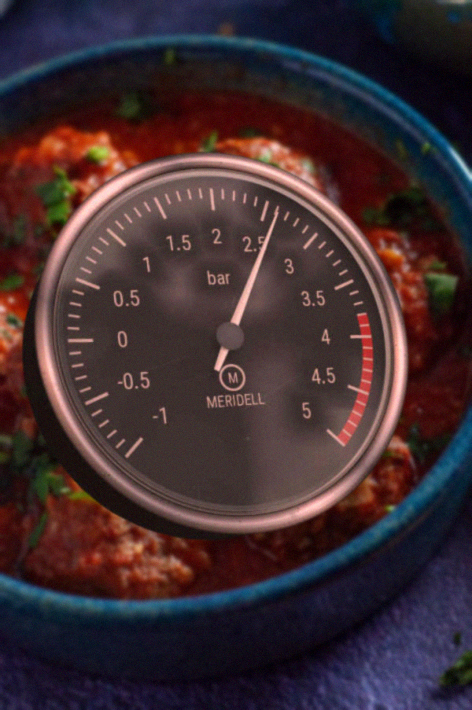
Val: 2.6; bar
